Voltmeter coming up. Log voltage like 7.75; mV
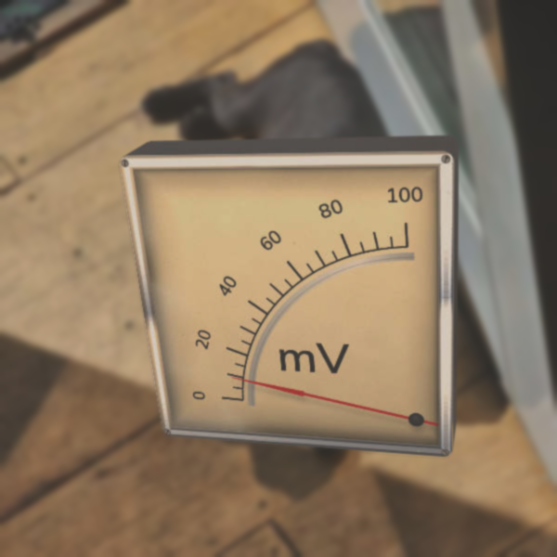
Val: 10; mV
